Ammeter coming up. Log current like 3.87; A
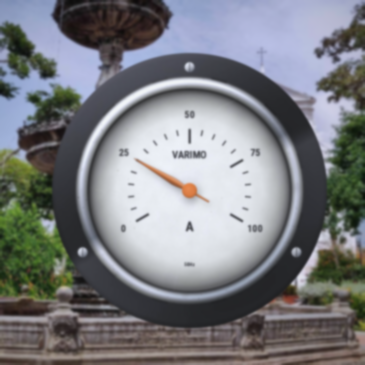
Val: 25; A
